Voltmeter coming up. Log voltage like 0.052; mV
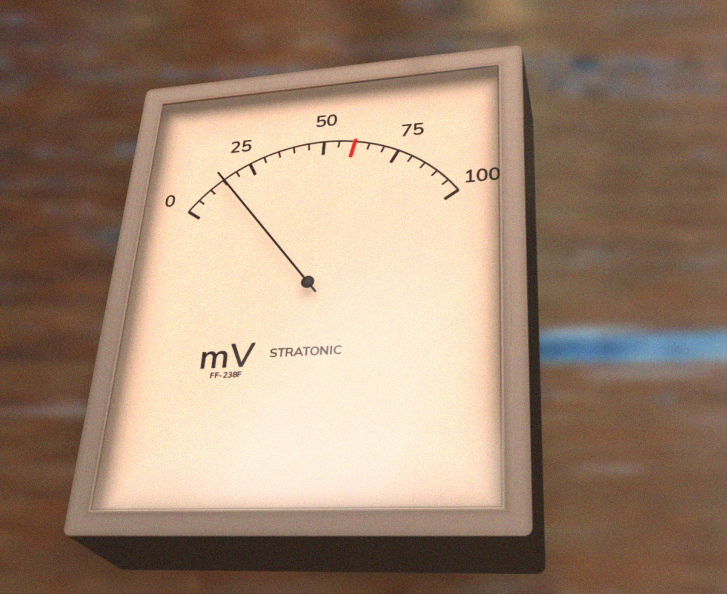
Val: 15; mV
